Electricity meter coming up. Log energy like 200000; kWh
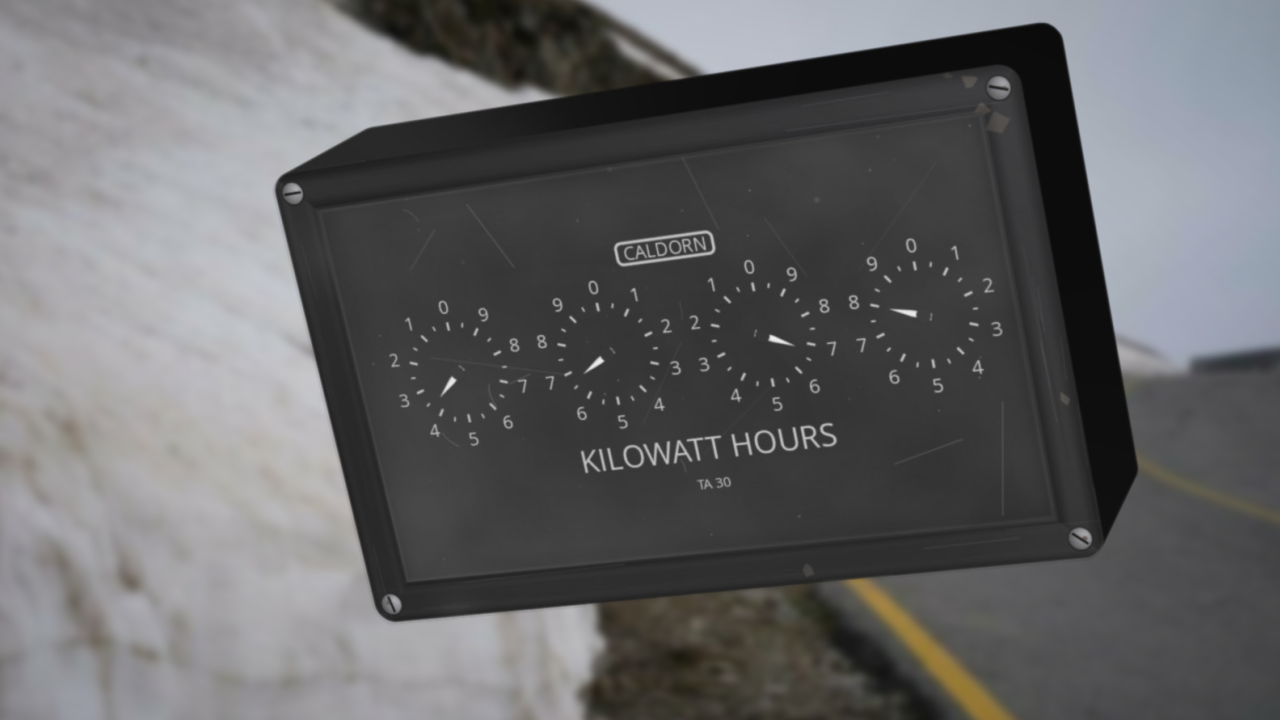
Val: 3668; kWh
